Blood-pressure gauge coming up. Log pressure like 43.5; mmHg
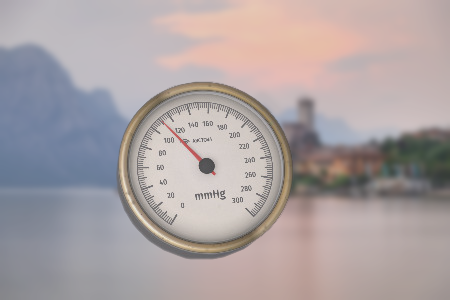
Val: 110; mmHg
